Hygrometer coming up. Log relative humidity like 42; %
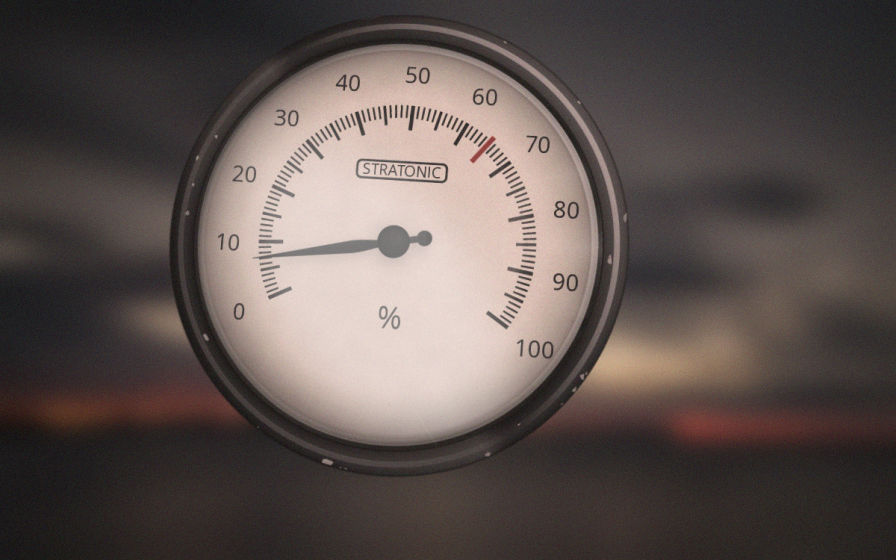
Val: 7; %
